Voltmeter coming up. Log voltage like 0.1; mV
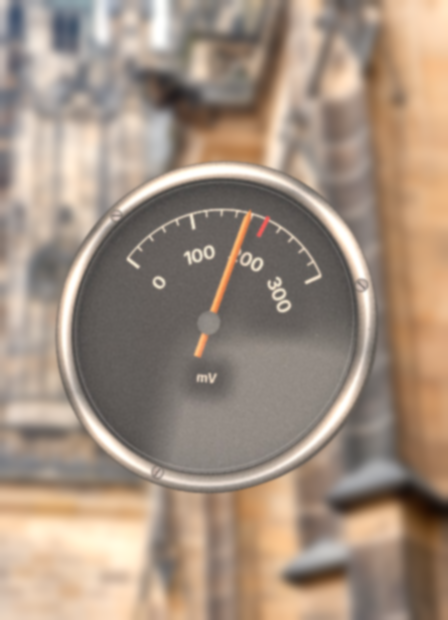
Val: 180; mV
